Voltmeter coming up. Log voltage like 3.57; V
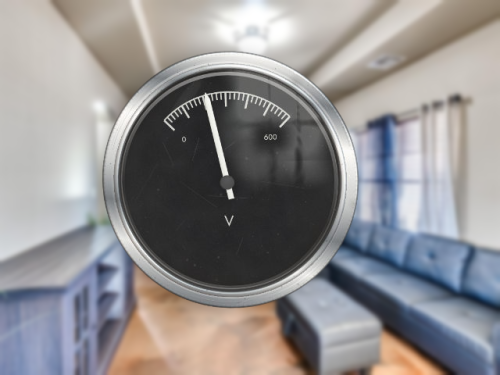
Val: 220; V
